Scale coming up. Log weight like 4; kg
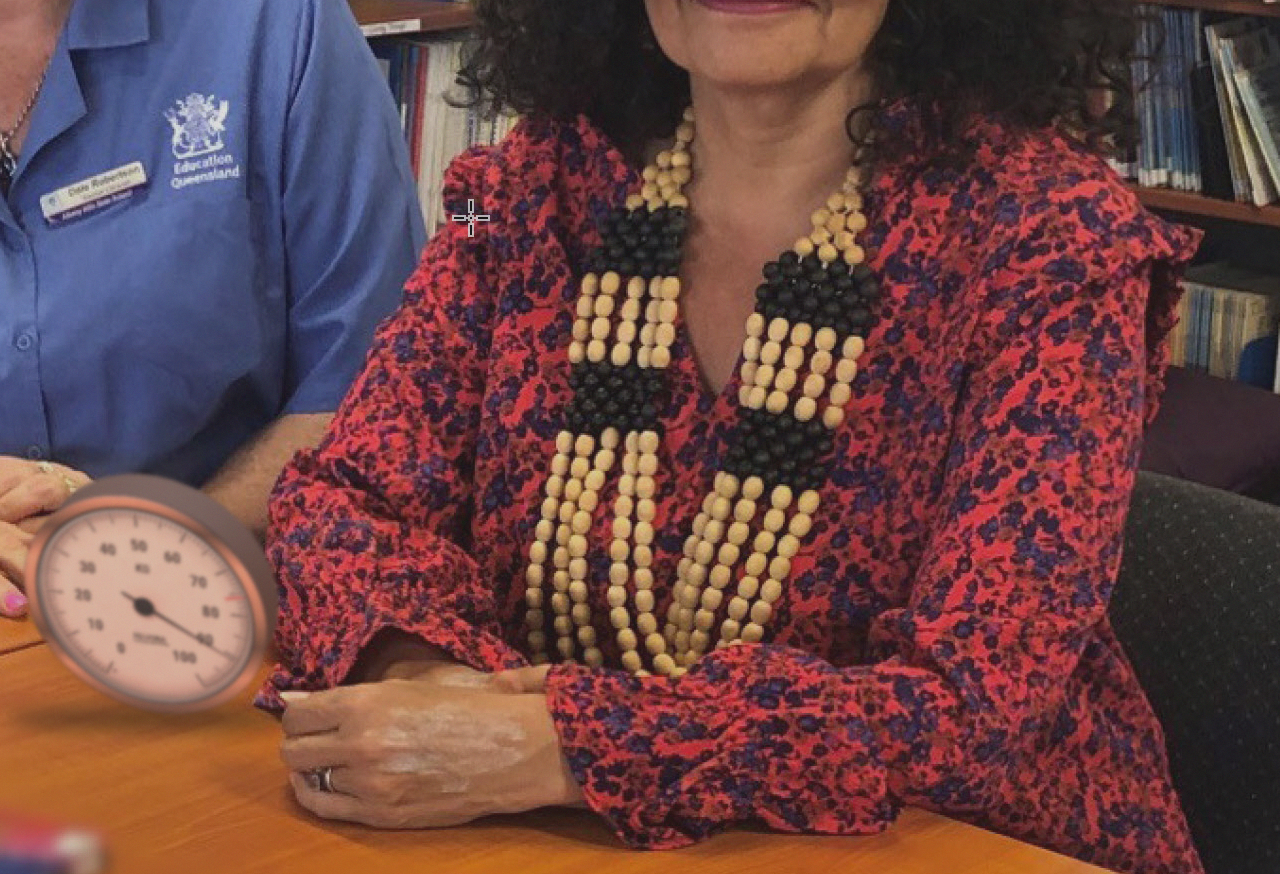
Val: 90; kg
